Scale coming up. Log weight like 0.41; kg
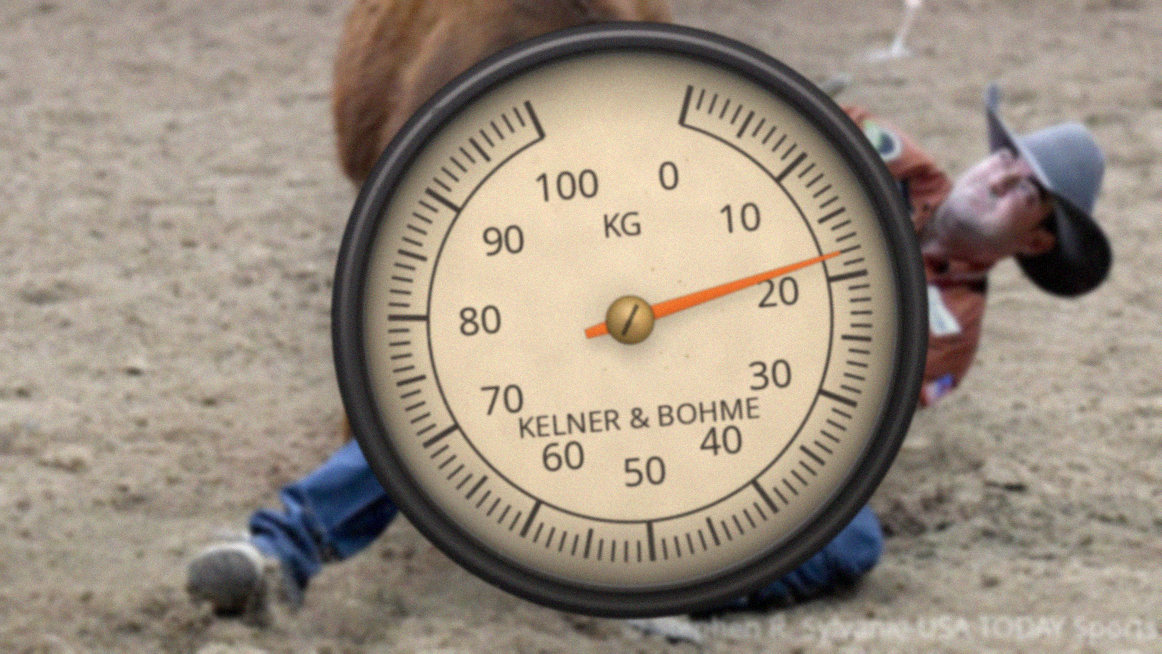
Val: 18; kg
